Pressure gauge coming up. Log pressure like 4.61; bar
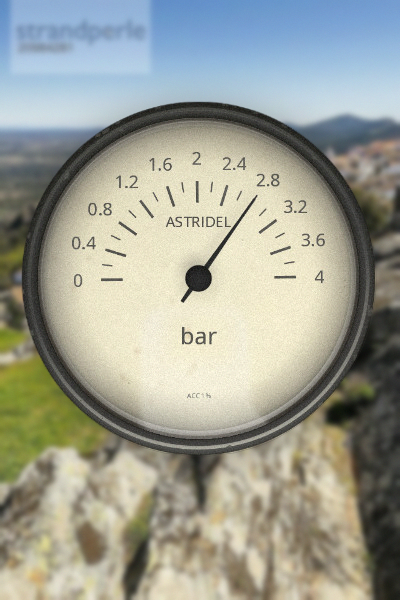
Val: 2.8; bar
